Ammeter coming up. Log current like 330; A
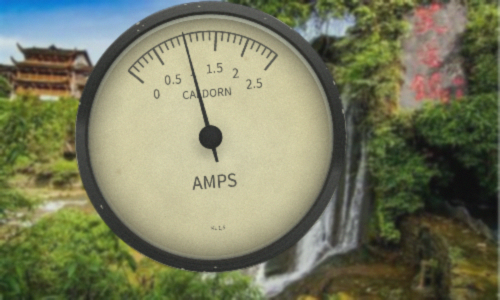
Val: 1; A
